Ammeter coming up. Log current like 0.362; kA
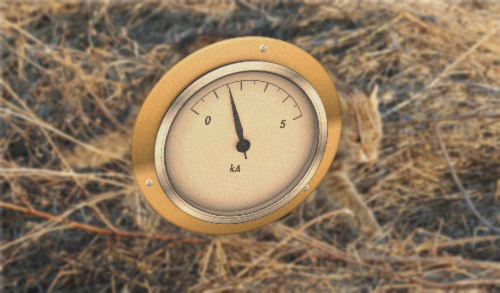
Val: 1.5; kA
